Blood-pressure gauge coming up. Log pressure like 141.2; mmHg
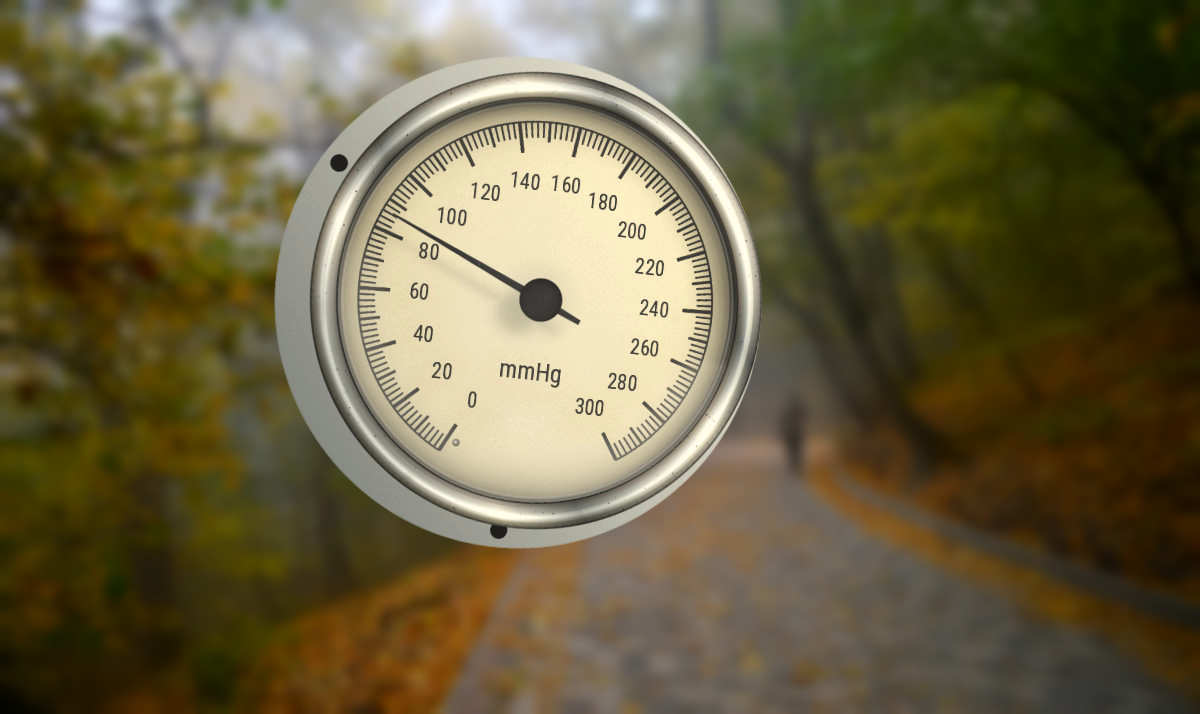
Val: 86; mmHg
